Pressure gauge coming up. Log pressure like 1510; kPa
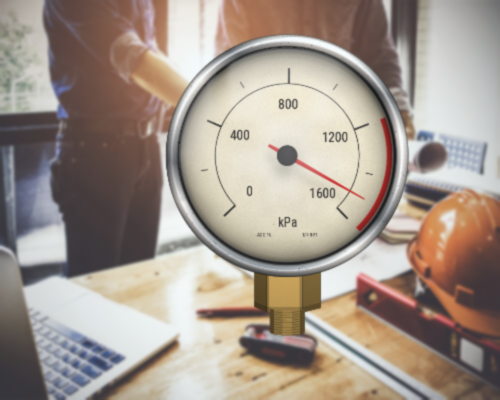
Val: 1500; kPa
